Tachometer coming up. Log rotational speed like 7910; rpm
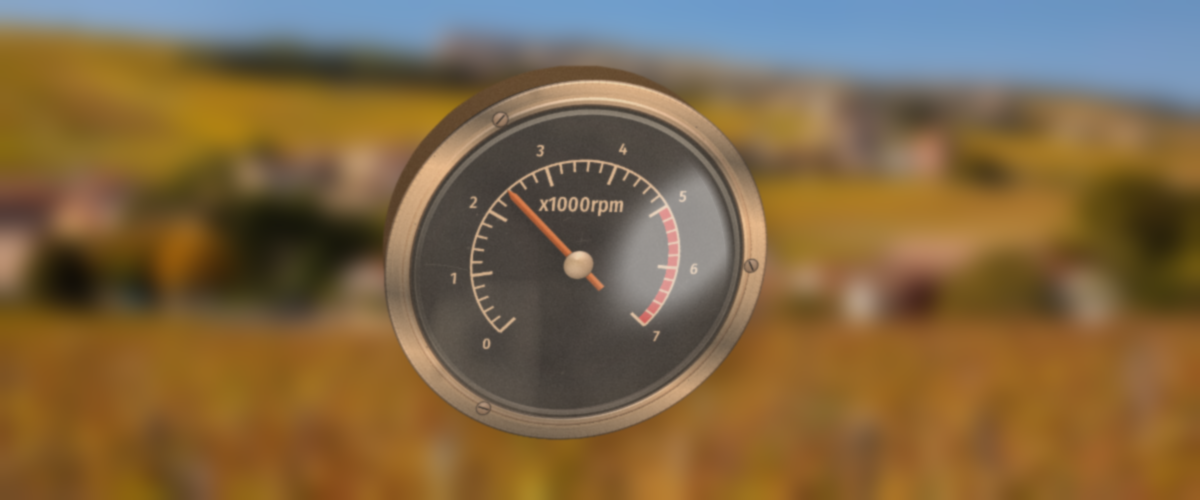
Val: 2400; rpm
